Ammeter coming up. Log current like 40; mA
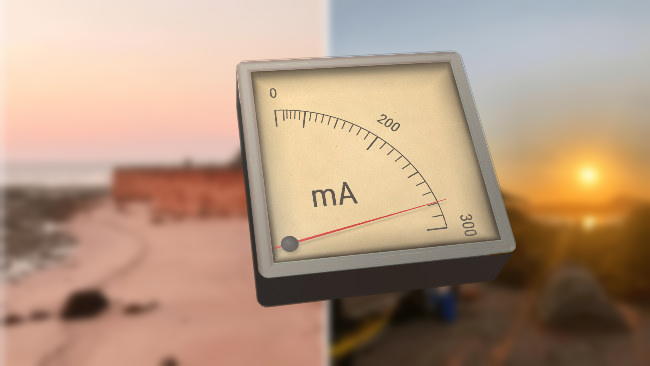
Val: 280; mA
